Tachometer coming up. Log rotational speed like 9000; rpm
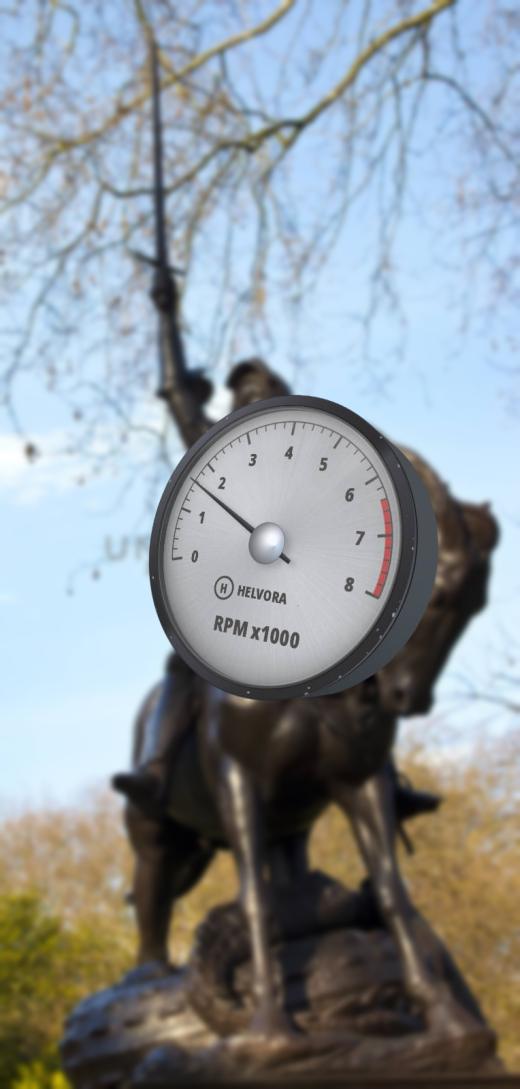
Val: 1600; rpm
